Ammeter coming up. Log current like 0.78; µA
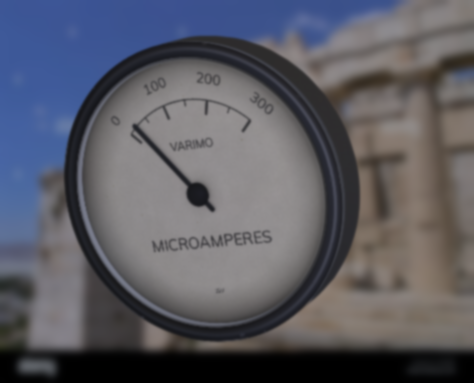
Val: 25; µA
